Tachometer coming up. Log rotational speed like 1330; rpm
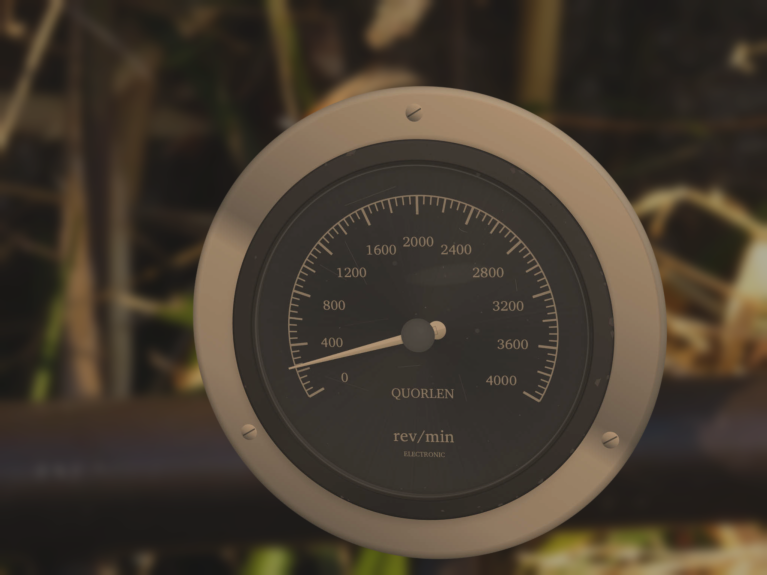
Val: 250; rpm
